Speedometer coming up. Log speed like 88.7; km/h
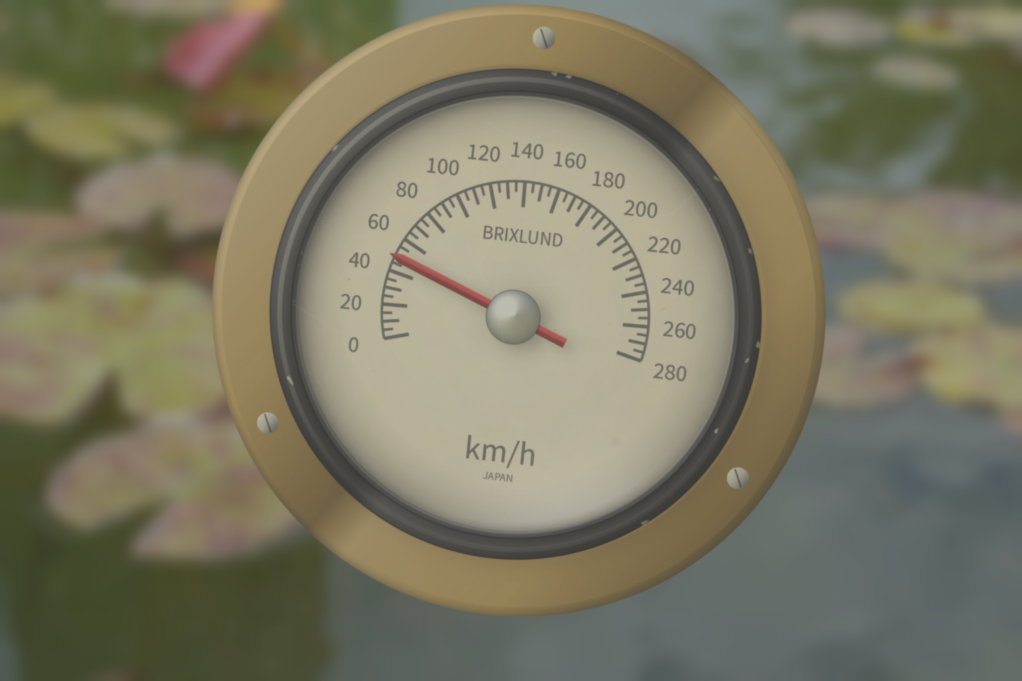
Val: 50; km/h
